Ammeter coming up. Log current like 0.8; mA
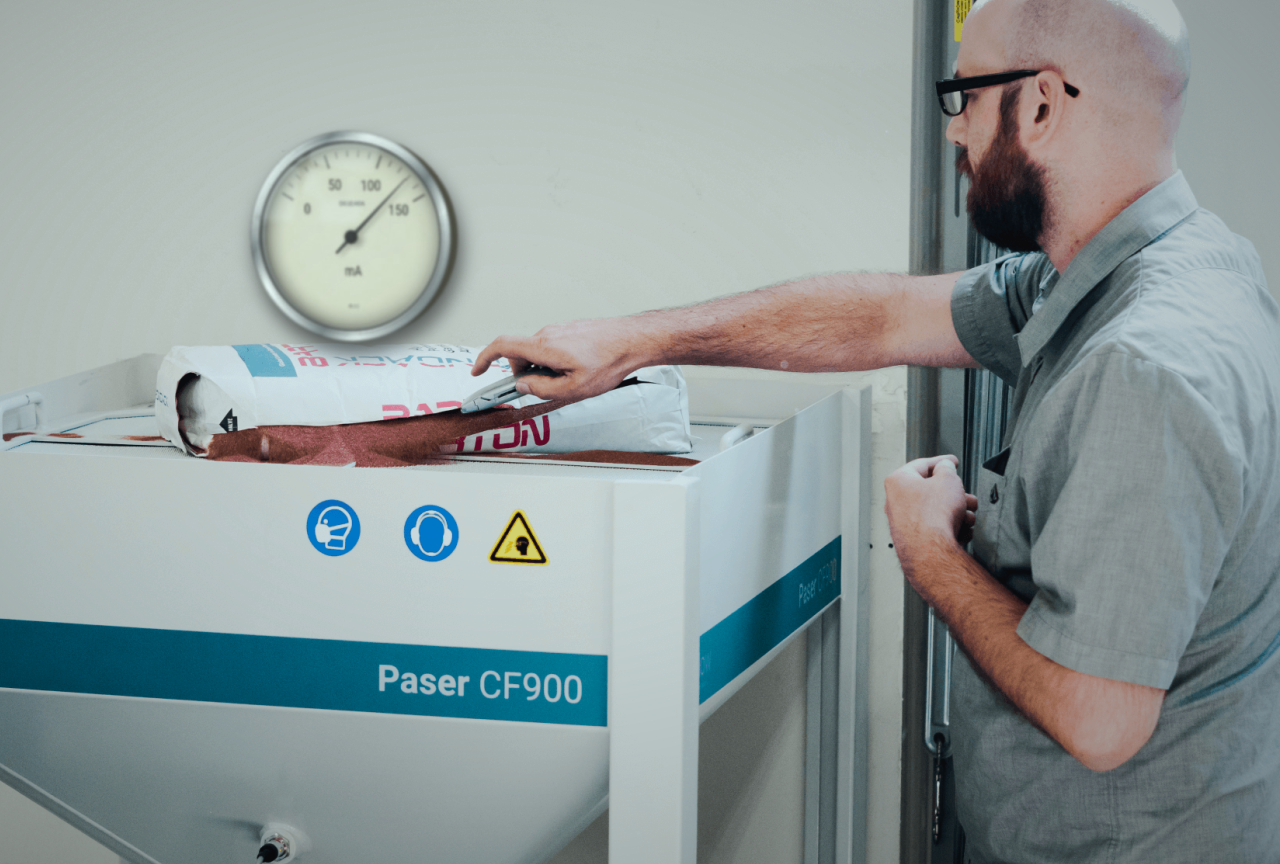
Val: 130; mA
